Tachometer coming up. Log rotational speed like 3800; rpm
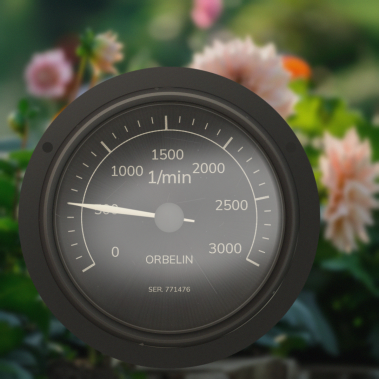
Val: 500; rpm
